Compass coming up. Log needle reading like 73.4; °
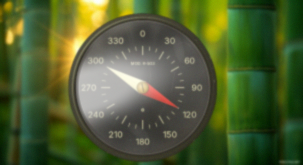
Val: 120; °
